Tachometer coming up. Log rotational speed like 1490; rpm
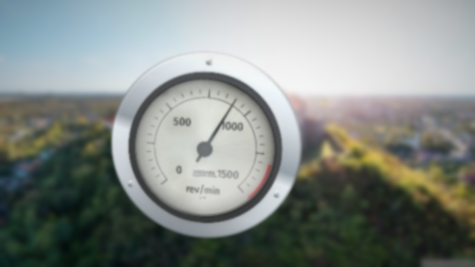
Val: 900; rpm
